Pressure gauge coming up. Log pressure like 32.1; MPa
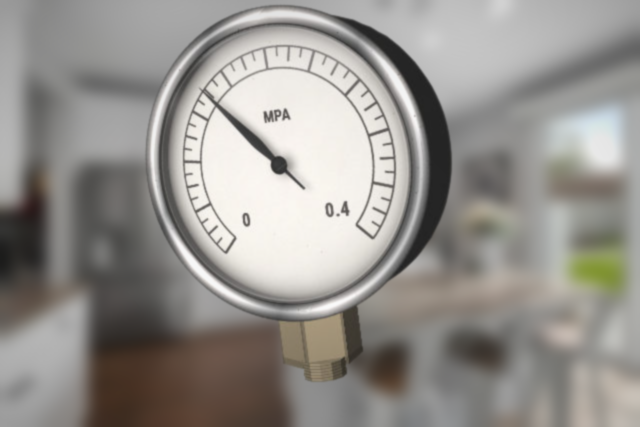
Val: 0.14; MPa
